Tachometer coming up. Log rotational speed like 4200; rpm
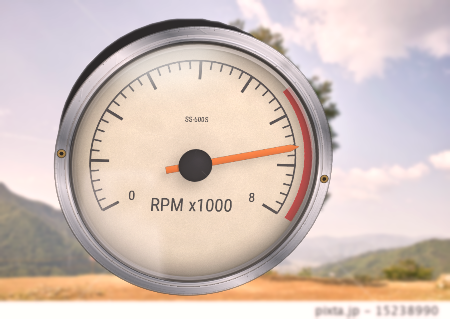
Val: 6600; rpm
